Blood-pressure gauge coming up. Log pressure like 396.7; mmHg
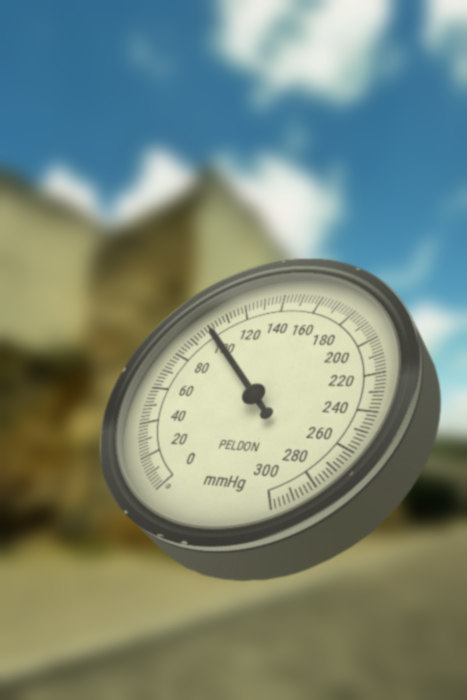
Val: 100; mmHg
